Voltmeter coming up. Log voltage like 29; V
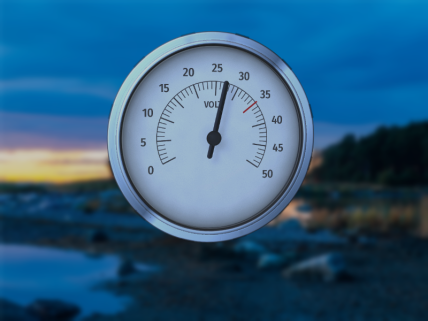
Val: 27; V
